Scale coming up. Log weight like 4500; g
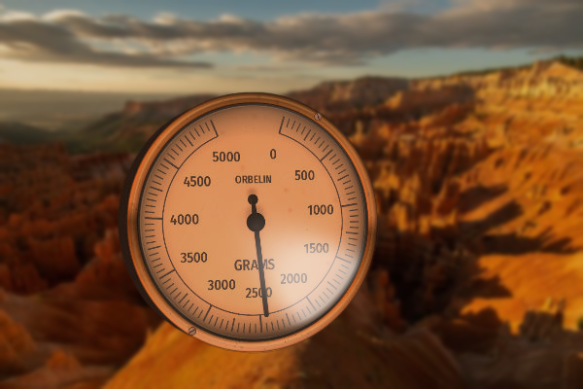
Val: 2450; g
